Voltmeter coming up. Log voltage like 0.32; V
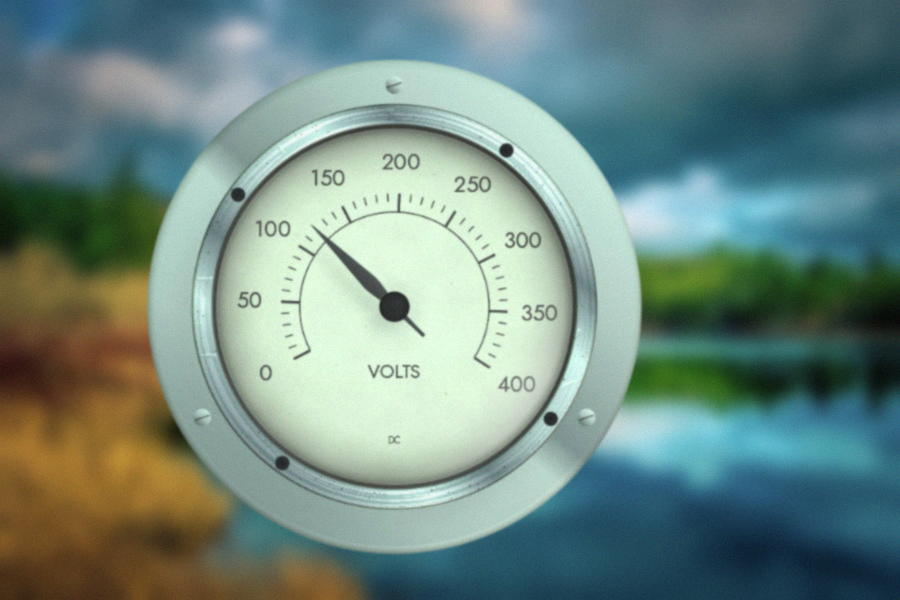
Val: 120; V
